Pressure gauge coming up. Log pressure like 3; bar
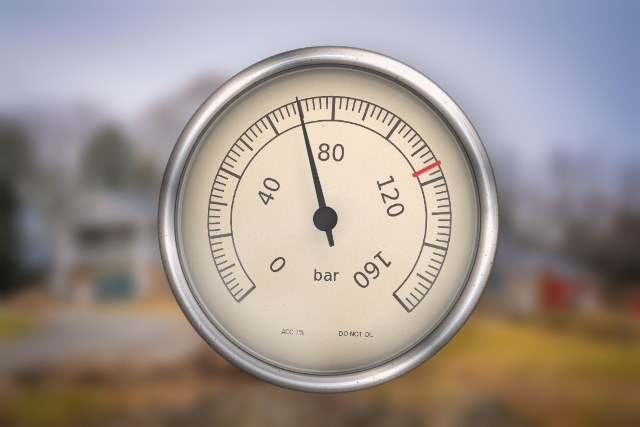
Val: 70; bar
